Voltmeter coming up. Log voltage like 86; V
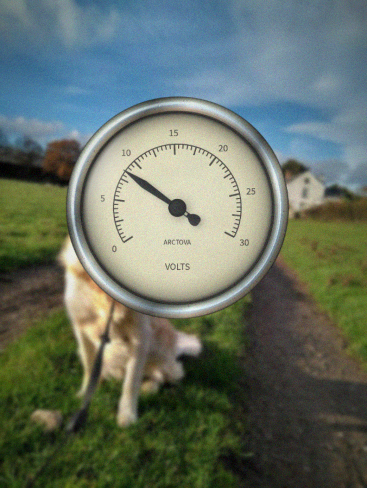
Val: 8.5; V
